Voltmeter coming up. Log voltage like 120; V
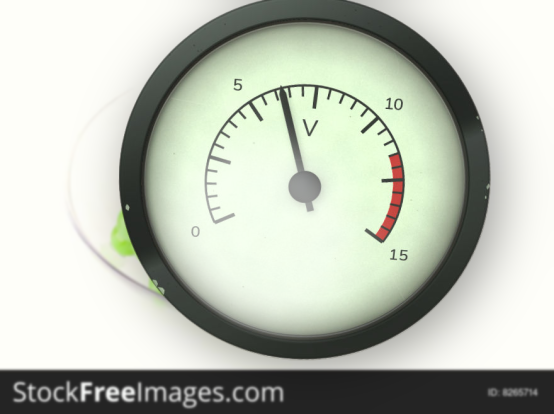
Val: 6.25; V
